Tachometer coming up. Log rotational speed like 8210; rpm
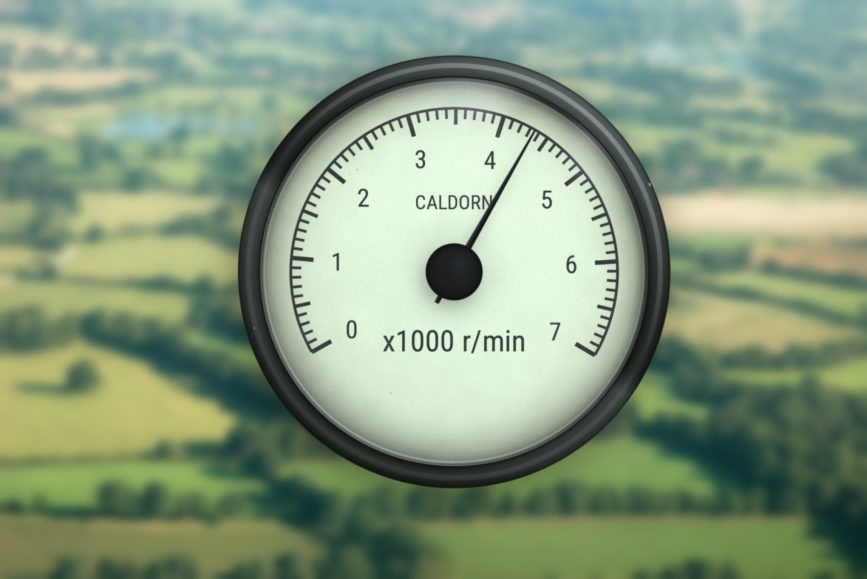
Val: 4350; rpm
